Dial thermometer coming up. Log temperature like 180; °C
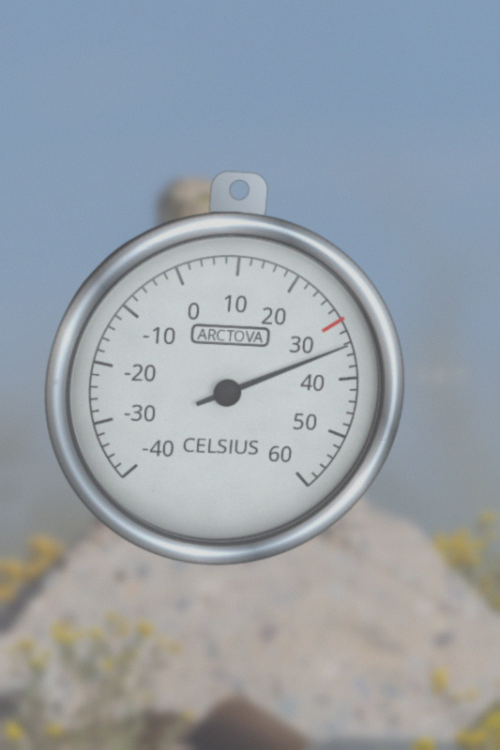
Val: 34; °C
